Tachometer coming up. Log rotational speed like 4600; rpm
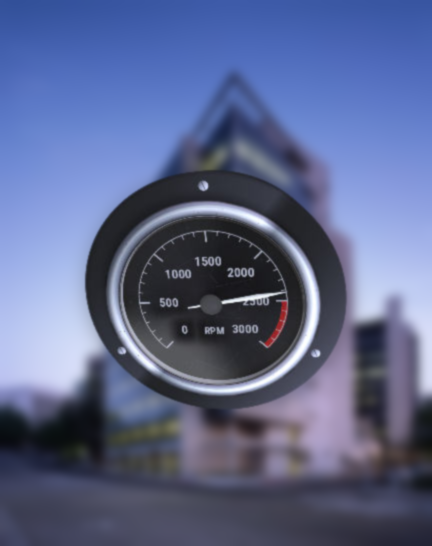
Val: 2400; rpm
